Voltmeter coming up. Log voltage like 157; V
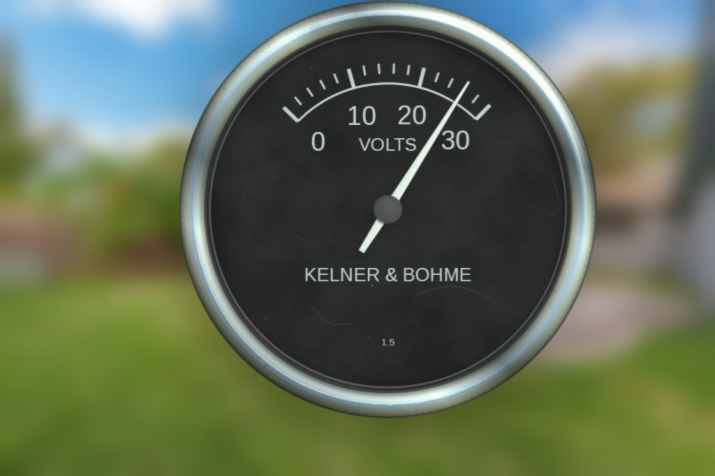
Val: 26; V
